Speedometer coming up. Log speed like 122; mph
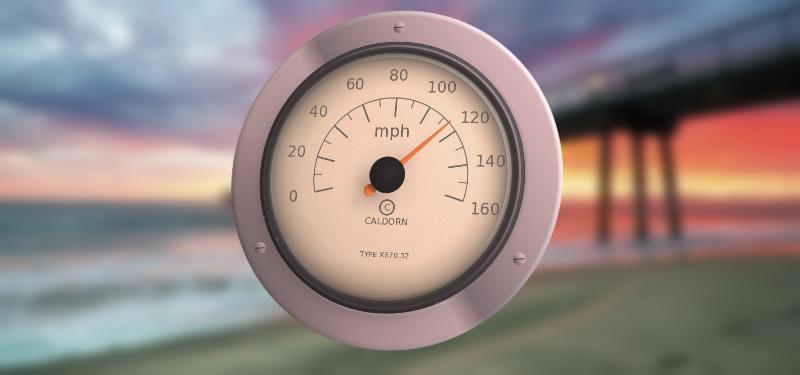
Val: 115; mph
